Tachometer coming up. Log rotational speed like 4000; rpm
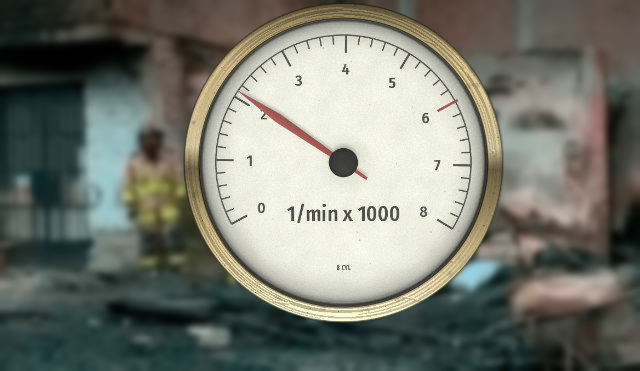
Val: 2100; rpm
